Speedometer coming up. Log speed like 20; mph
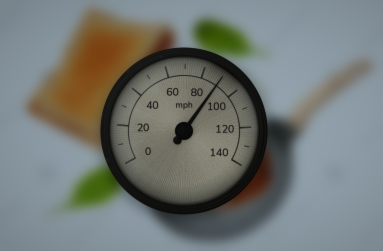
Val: 90; mph
